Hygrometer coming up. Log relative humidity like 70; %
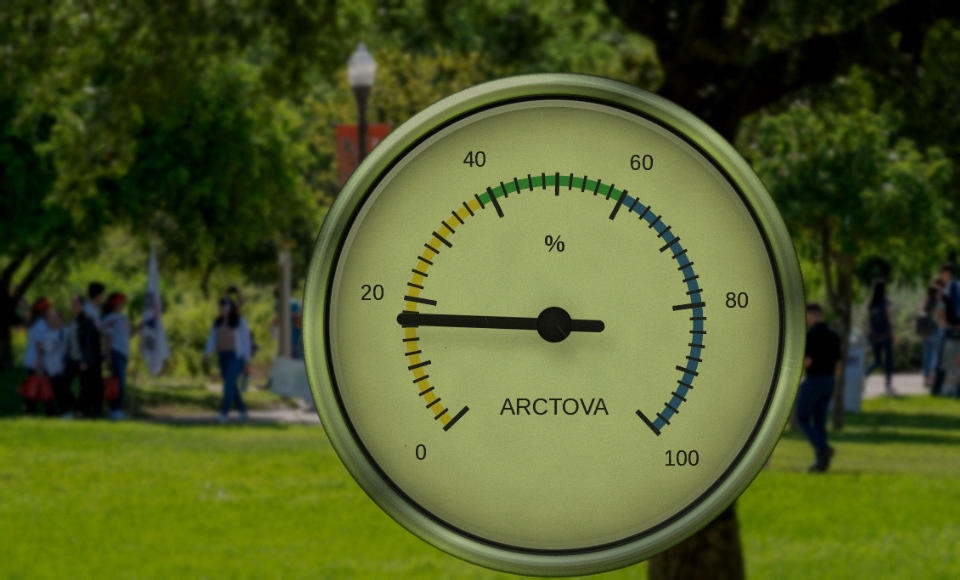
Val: 17; %
